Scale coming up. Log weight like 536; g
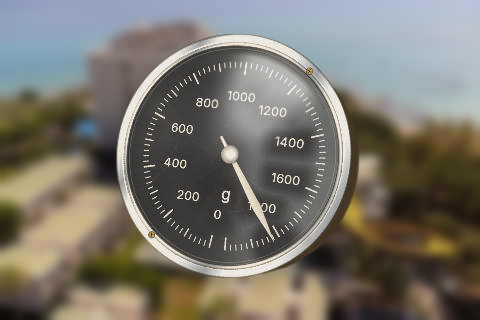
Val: 1820; g
